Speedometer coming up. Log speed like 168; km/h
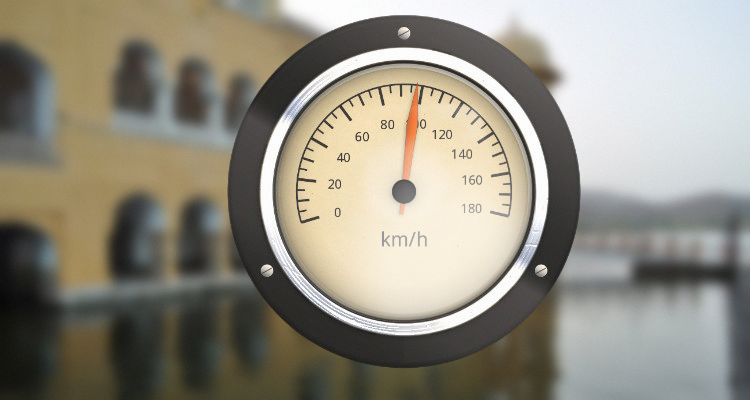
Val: 97.5; km/h
